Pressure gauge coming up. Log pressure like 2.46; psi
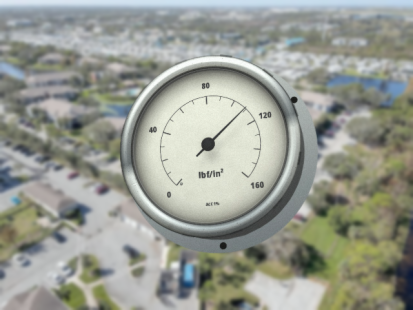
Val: 110; psi
